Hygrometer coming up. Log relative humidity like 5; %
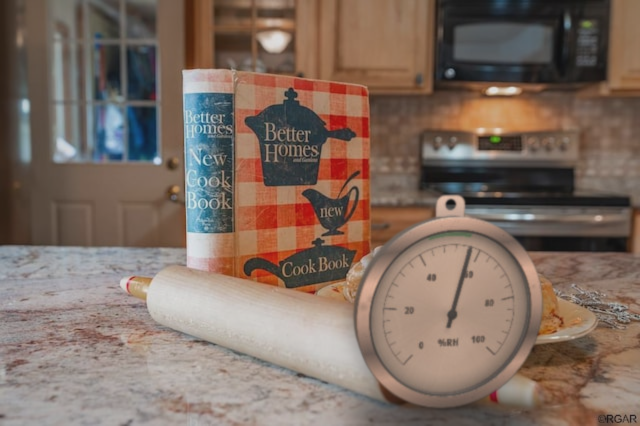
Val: 56; %
